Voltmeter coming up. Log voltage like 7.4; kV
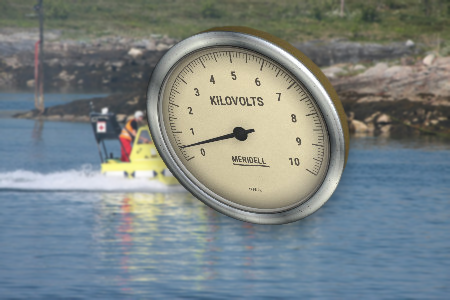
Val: 0.5; kV
